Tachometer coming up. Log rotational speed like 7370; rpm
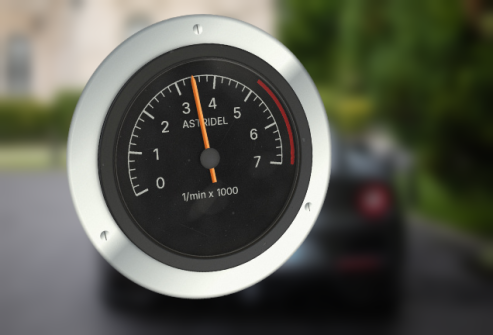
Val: 3400; rpm
